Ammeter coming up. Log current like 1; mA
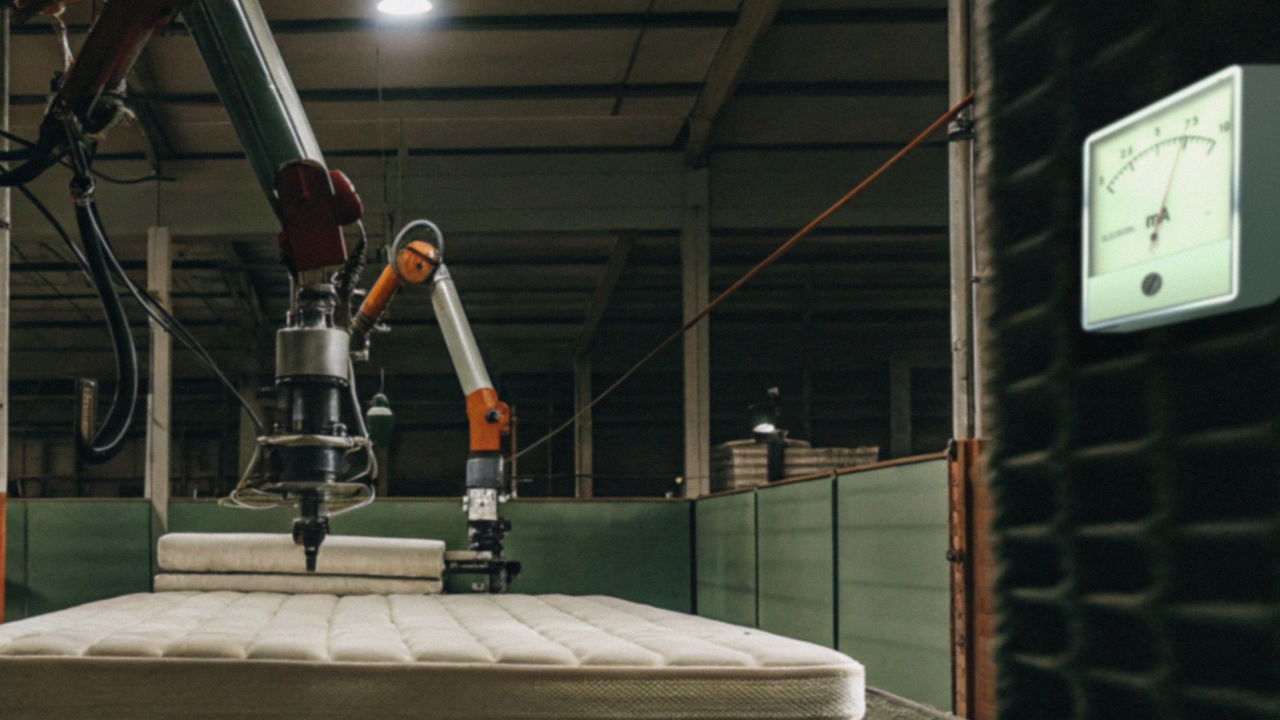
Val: 7.5; mA
